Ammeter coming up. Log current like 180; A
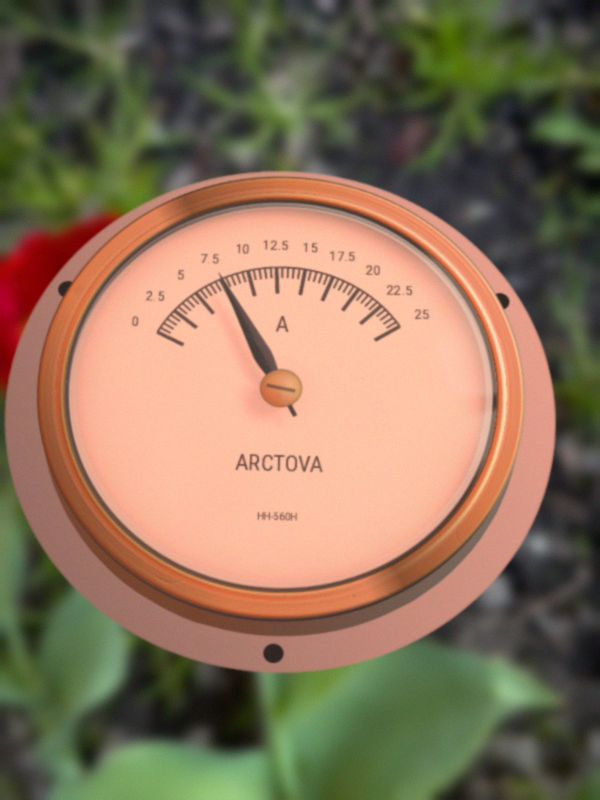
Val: 7.5; A
